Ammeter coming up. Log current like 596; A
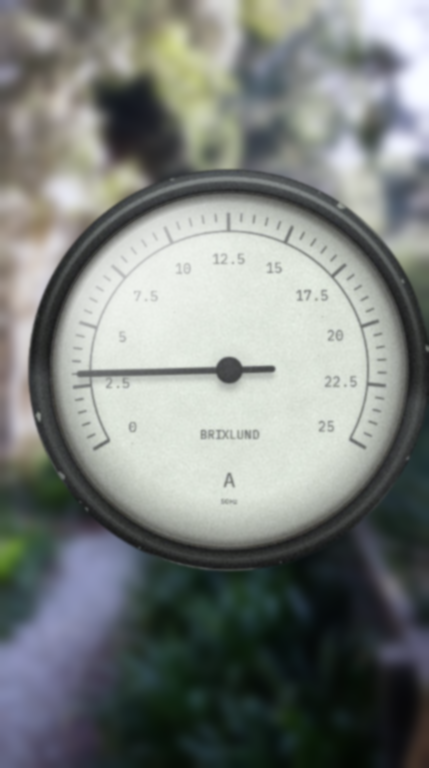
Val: 3; A
